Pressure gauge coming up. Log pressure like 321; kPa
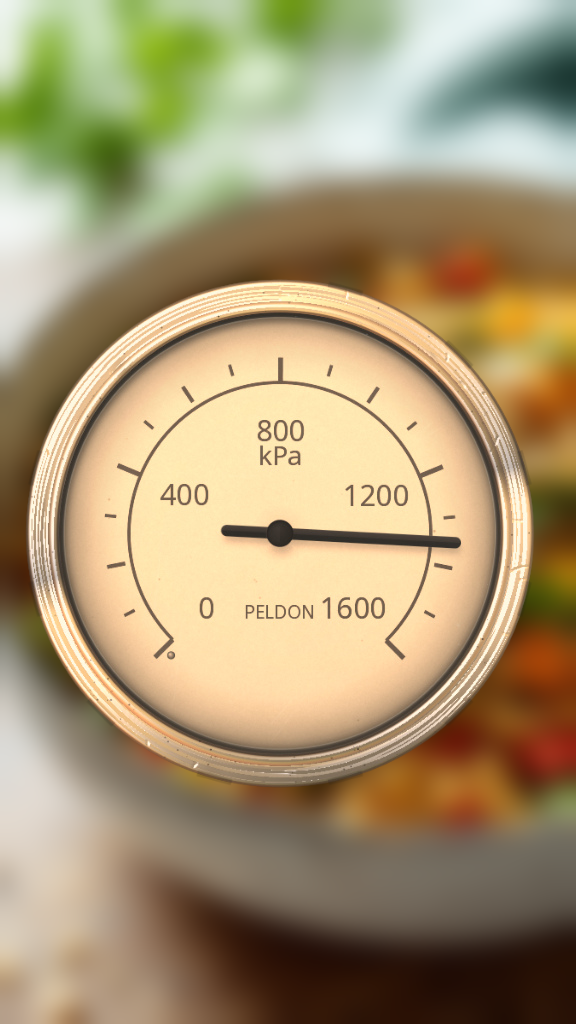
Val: 1350; kPa
